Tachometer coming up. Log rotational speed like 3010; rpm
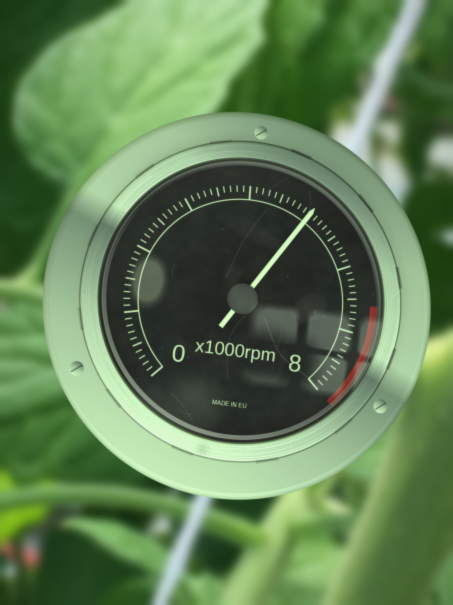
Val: 5000; rpm
